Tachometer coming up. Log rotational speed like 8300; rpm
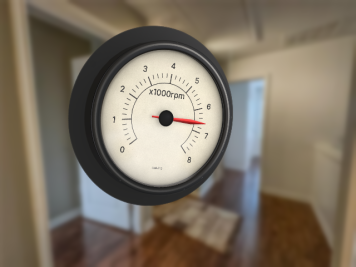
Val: 6600; rpm
